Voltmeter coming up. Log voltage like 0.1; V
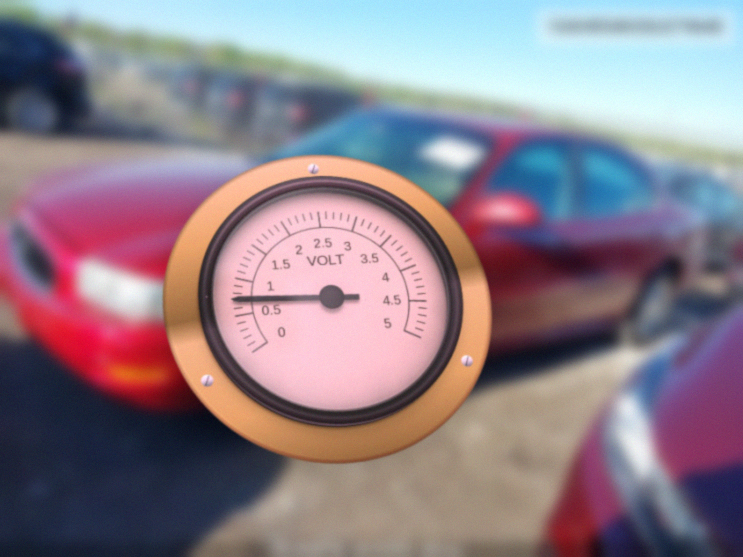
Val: 0.7; V
